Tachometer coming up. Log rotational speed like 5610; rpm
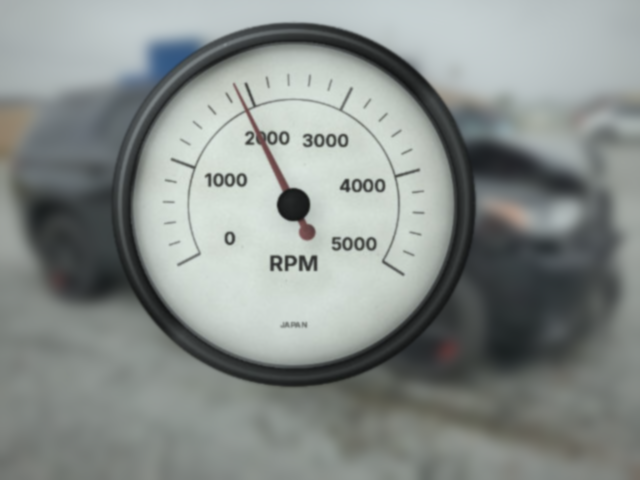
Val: 1900; rpm
